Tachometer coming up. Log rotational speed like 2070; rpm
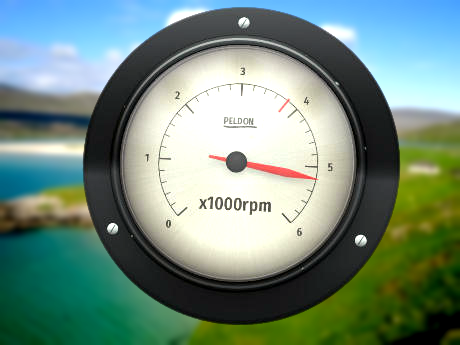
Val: 5200; rpm
